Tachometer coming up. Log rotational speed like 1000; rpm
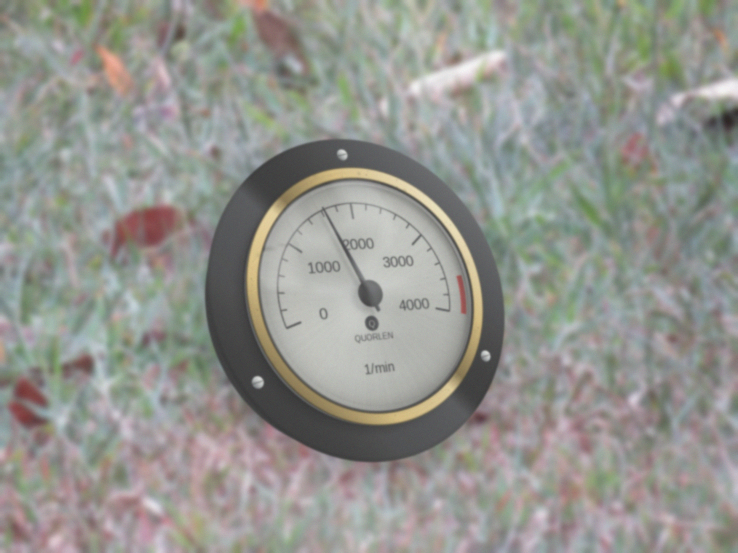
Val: 1600; rpm
